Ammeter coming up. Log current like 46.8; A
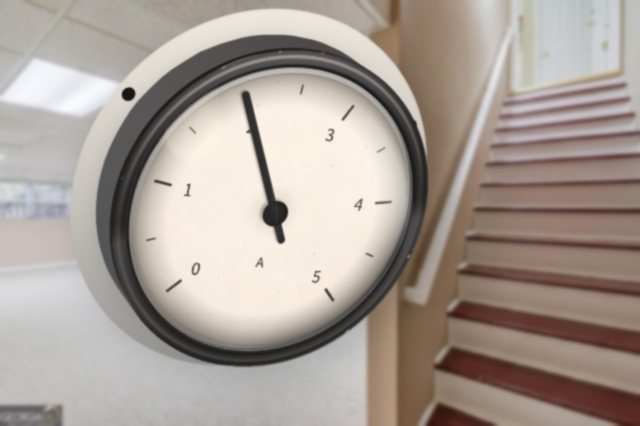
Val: 2; A
